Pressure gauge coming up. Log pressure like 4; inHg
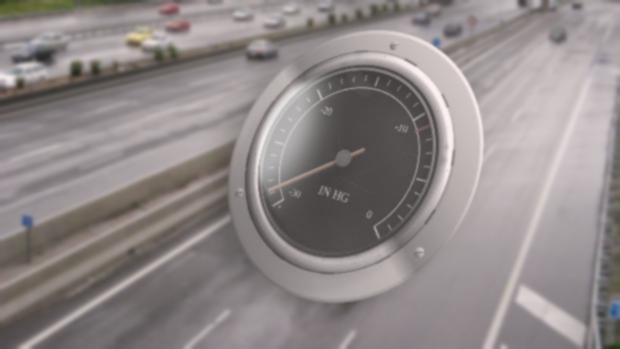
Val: -29; inHg
